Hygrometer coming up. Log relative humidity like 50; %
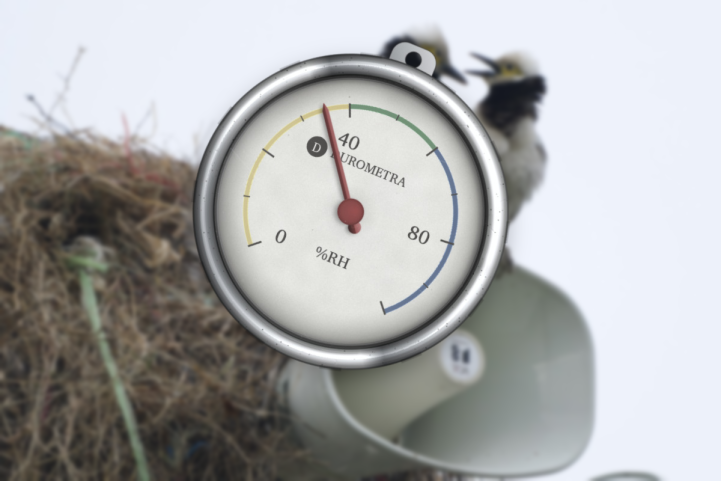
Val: 35; %
